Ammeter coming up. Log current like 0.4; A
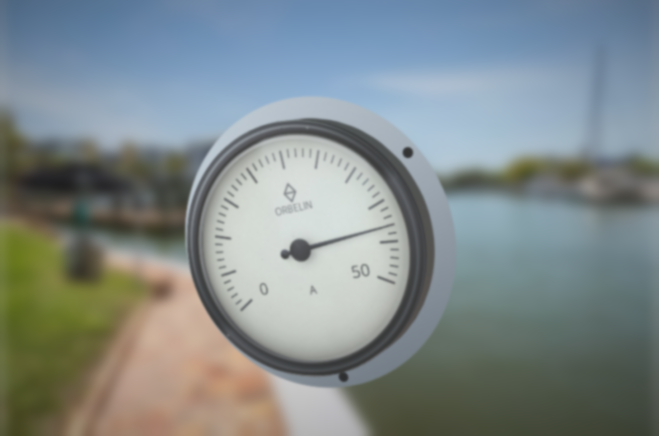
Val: 43; A
